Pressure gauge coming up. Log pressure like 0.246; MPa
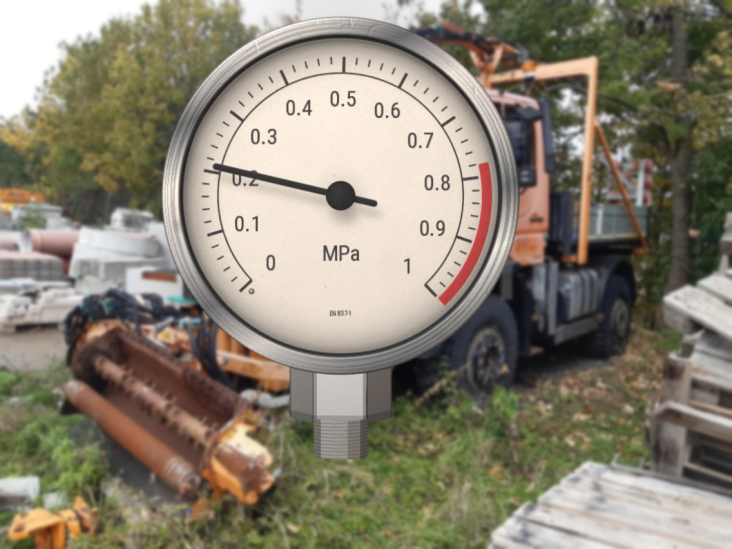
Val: 0.21; MPa
